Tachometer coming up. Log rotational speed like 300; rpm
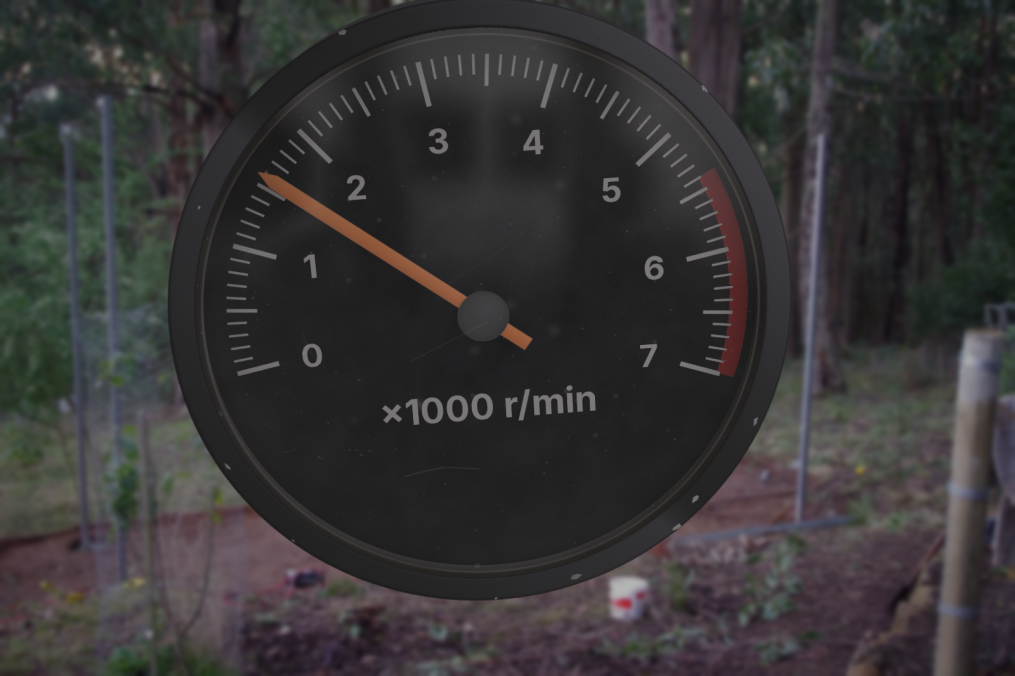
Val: 1600; rpm
